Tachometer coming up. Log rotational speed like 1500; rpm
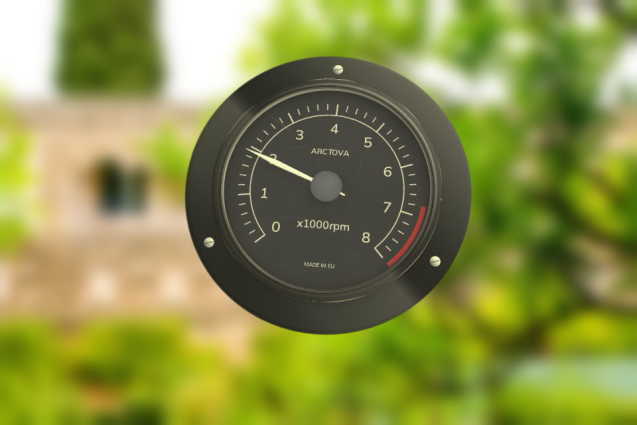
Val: 1900; rpm
